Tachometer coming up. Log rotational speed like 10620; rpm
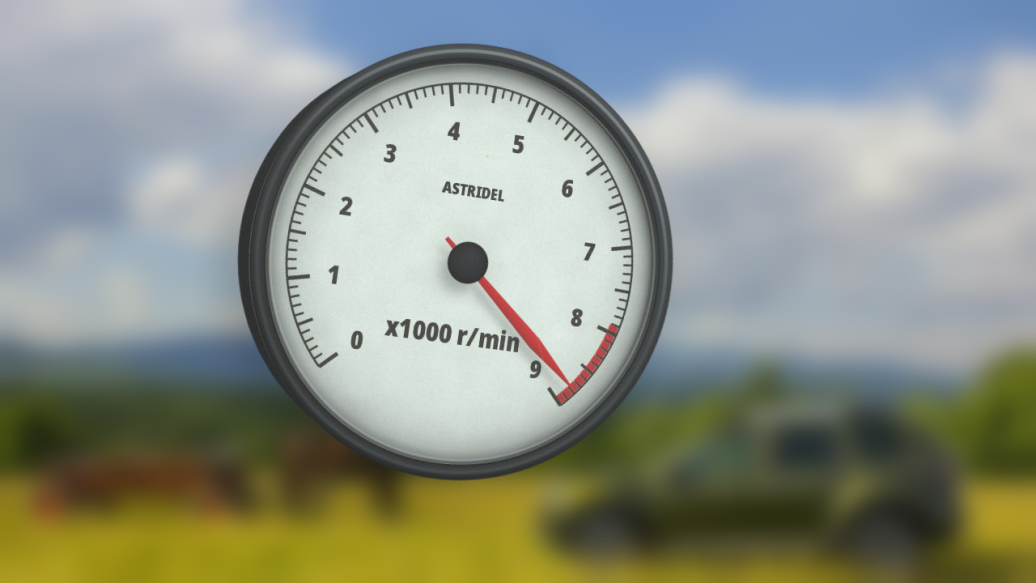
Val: 8800; rpm
